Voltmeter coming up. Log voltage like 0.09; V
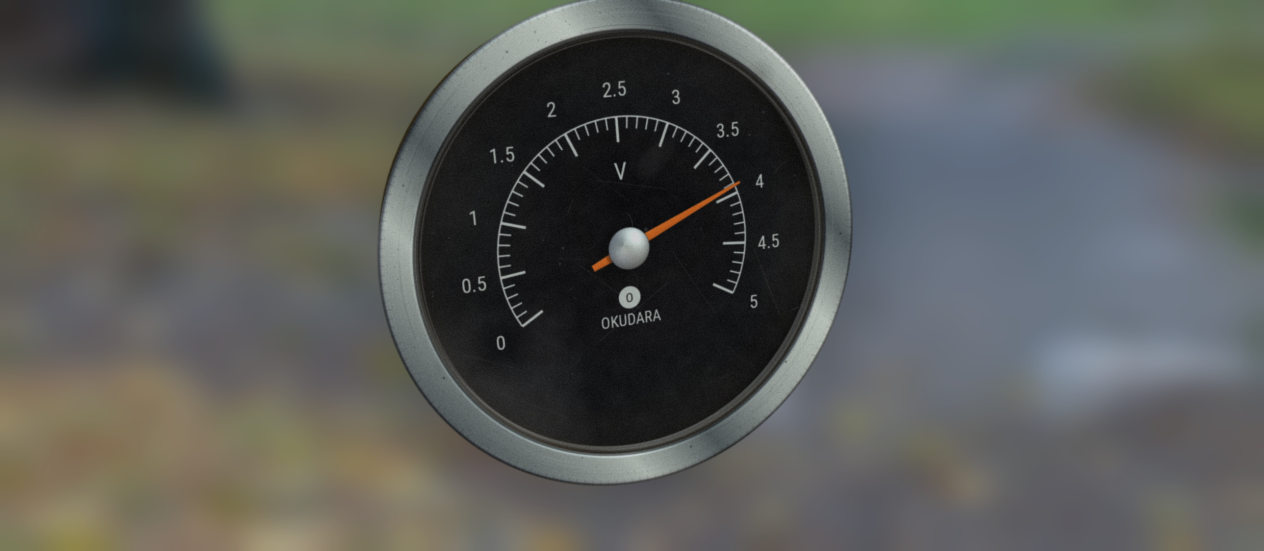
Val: 3.9; V
